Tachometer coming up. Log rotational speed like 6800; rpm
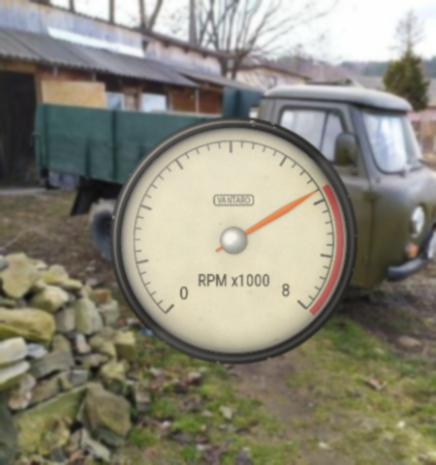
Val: 5800; rpm
